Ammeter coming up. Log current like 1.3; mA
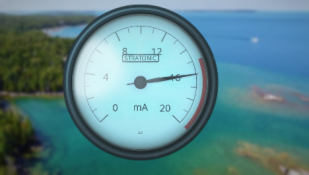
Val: 16; mA
